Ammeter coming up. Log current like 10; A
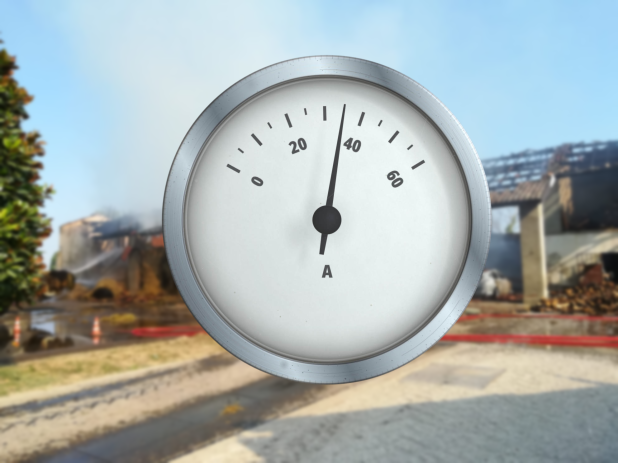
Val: 35; A
